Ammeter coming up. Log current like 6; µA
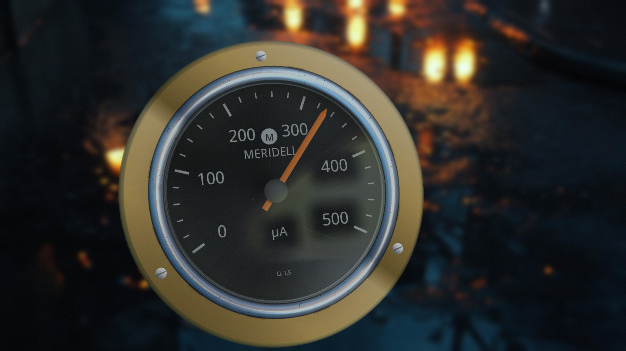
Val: 330; µA
